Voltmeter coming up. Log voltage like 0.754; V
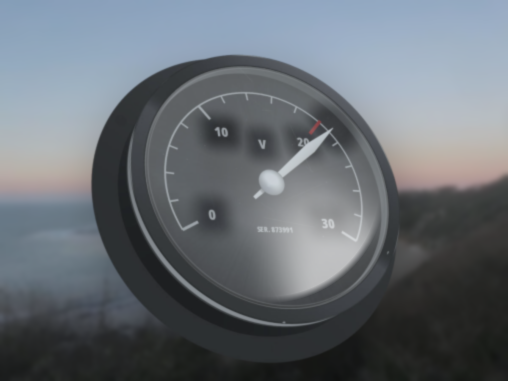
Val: 21; V
